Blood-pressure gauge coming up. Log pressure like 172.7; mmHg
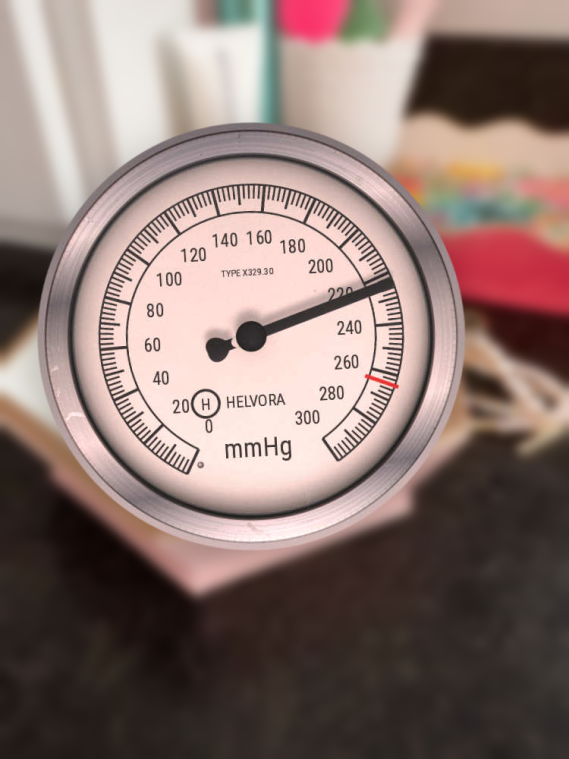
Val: 224; mmHg
